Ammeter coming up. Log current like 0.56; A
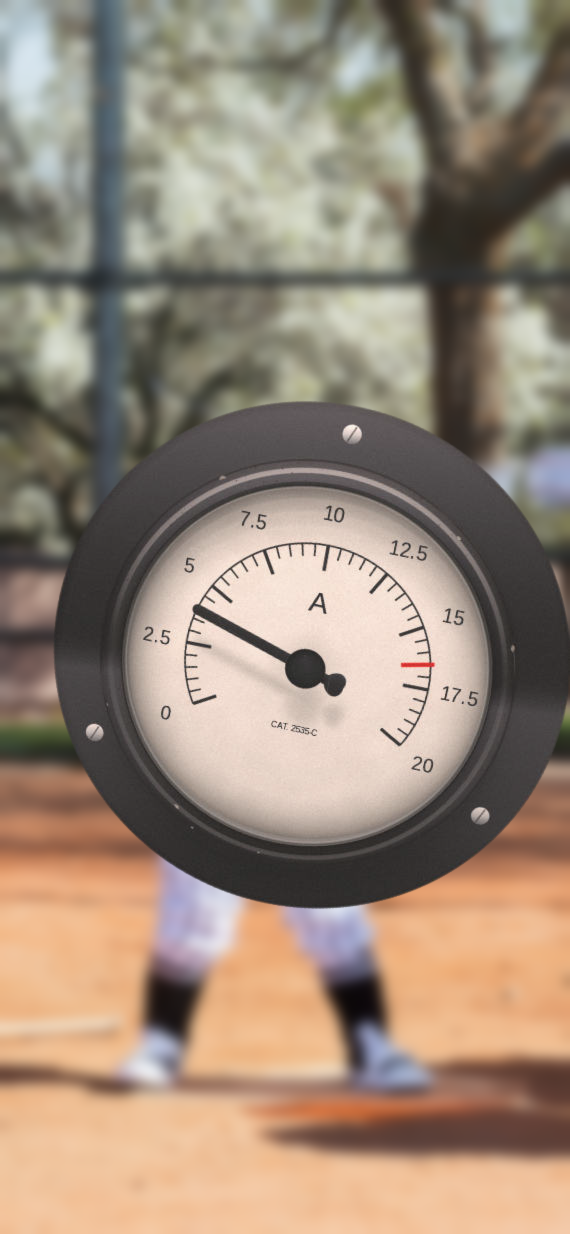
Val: 4; A
